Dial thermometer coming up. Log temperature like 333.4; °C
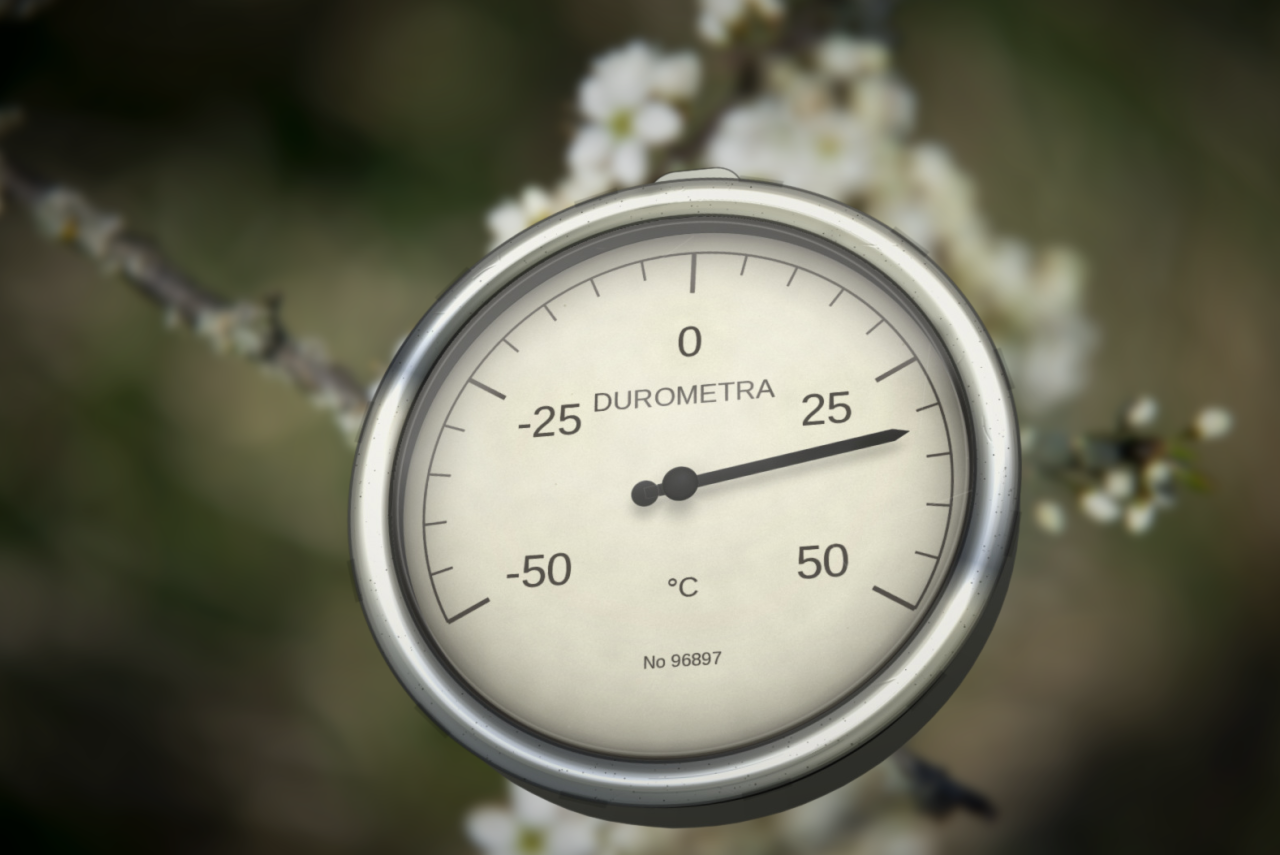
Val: 32.5; °C
